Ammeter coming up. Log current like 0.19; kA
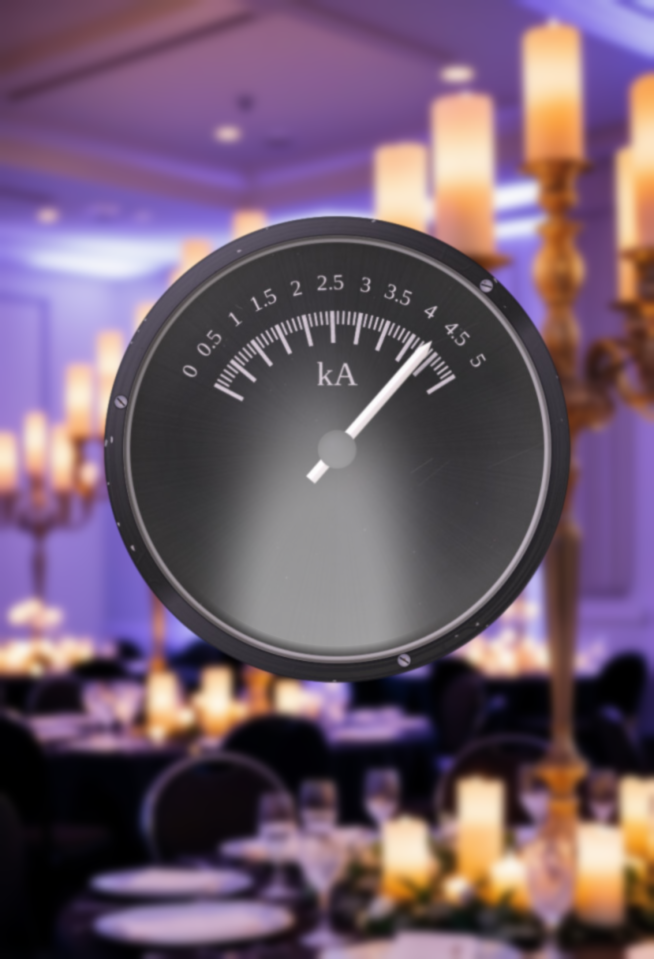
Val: 4.3; kA
